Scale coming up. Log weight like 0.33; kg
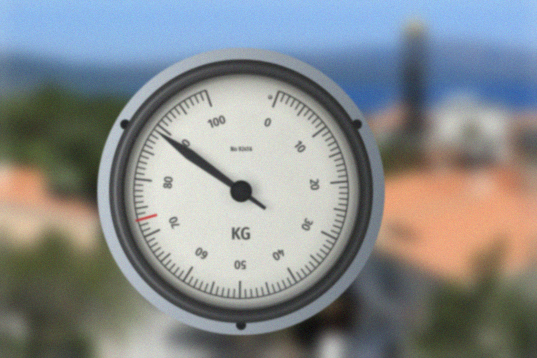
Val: 89; kg
